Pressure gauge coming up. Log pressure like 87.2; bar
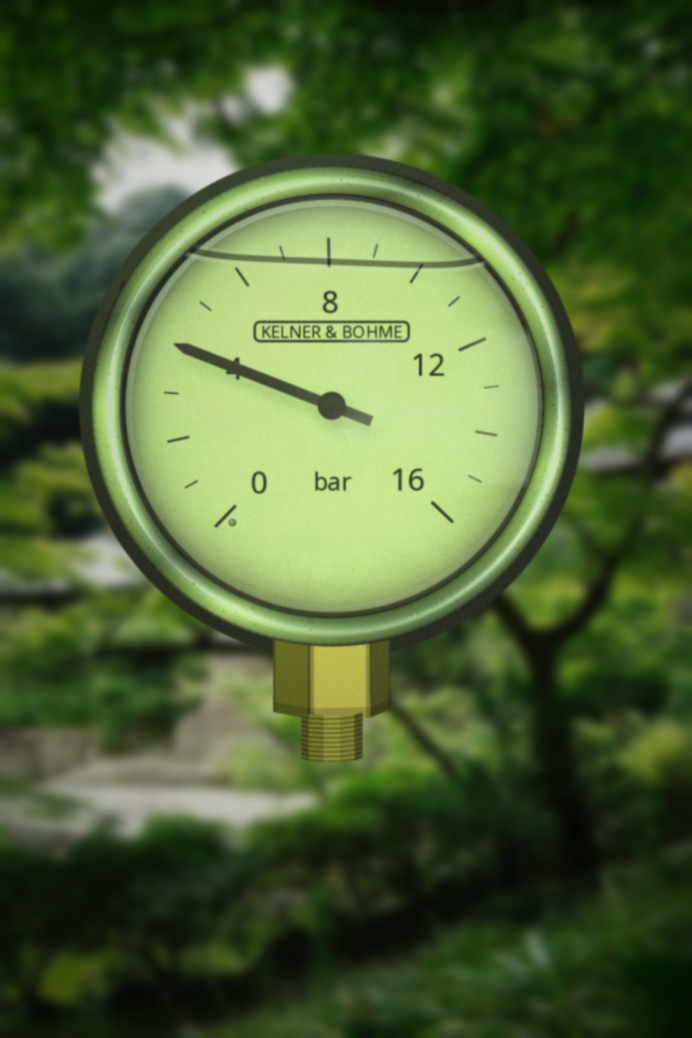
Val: 4; bar
